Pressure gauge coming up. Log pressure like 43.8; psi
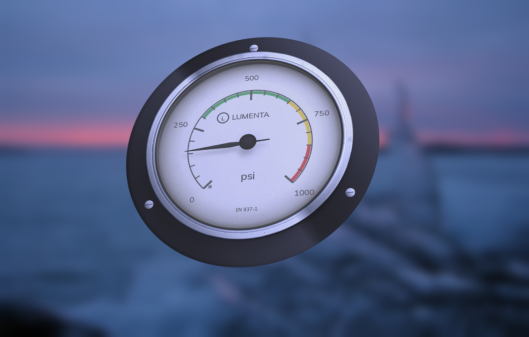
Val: 150; psi
